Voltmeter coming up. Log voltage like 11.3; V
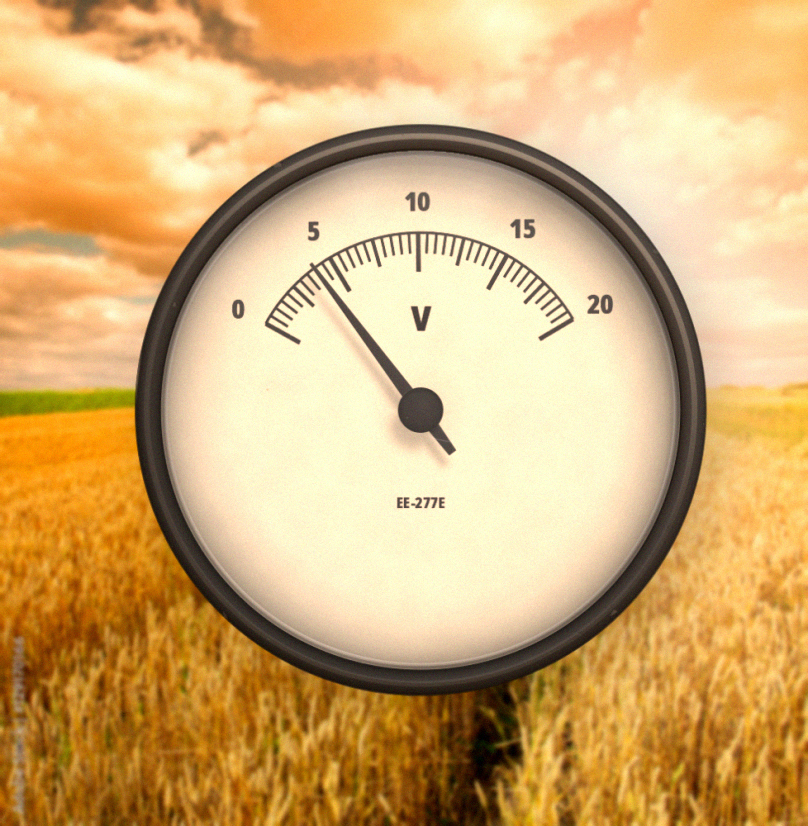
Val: 4; V
